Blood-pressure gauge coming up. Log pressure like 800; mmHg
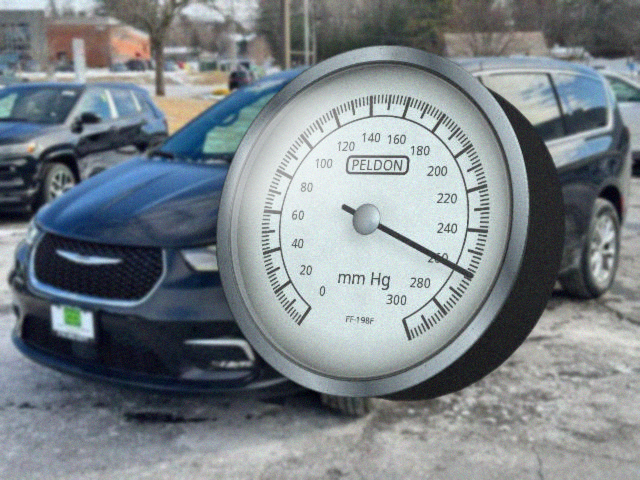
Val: 260; mmHg
